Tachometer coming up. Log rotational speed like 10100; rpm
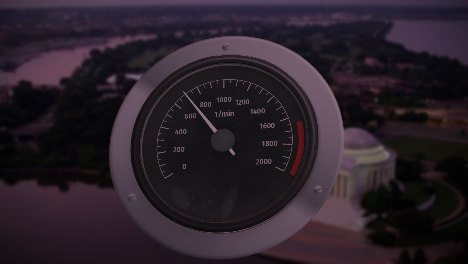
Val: 700; rpm
